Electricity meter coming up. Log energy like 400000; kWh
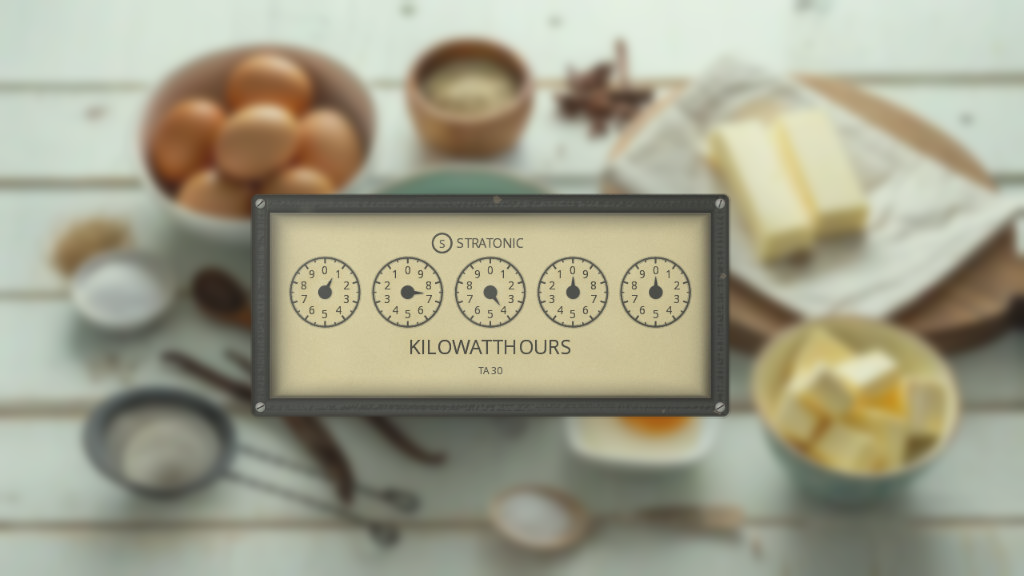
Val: 7400; kWh
